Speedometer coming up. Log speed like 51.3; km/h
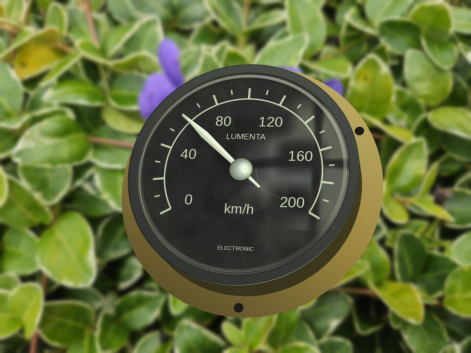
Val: 60; km/h
